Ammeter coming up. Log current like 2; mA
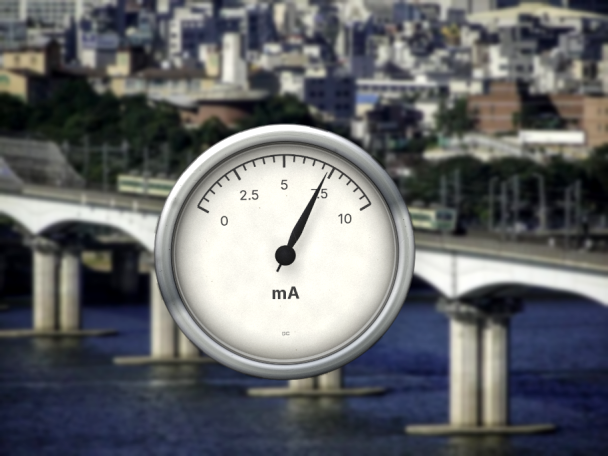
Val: 7.25; mA
